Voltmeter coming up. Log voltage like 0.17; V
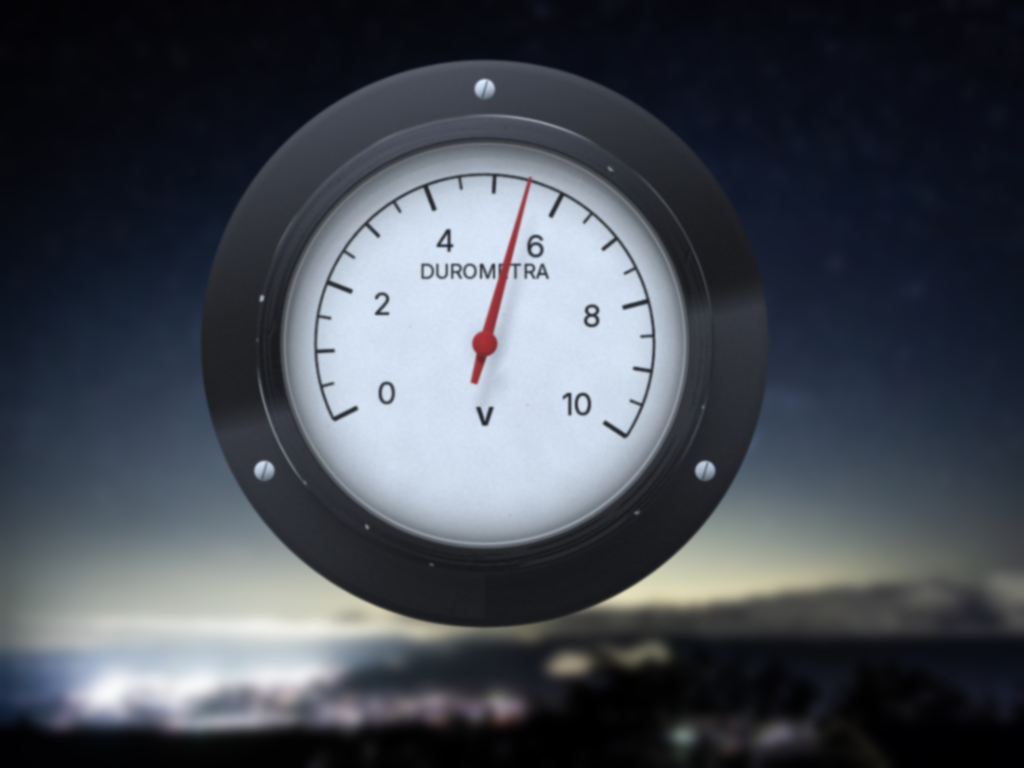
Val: 5.5; V
